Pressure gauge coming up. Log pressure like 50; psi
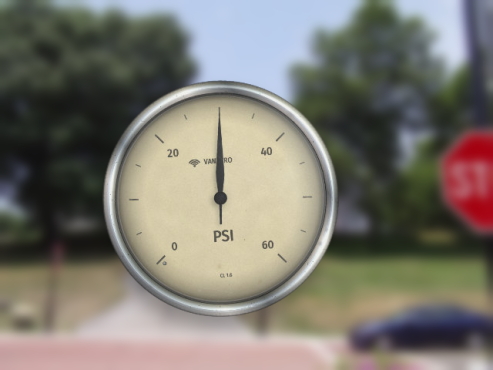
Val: 30; psi
